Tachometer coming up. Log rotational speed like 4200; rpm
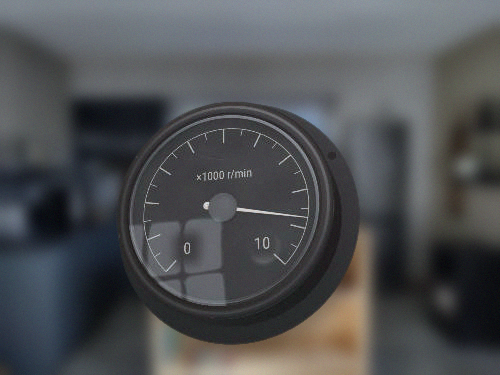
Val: 8750; rpm
